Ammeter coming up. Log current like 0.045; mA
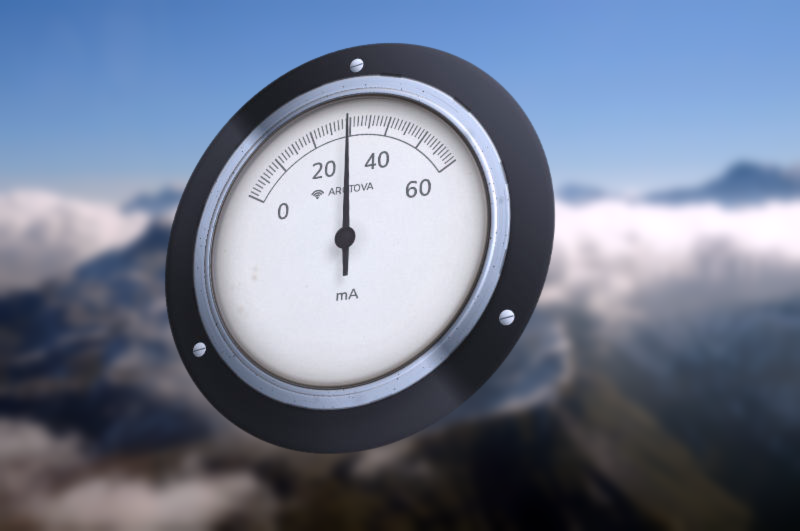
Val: 30; mA
